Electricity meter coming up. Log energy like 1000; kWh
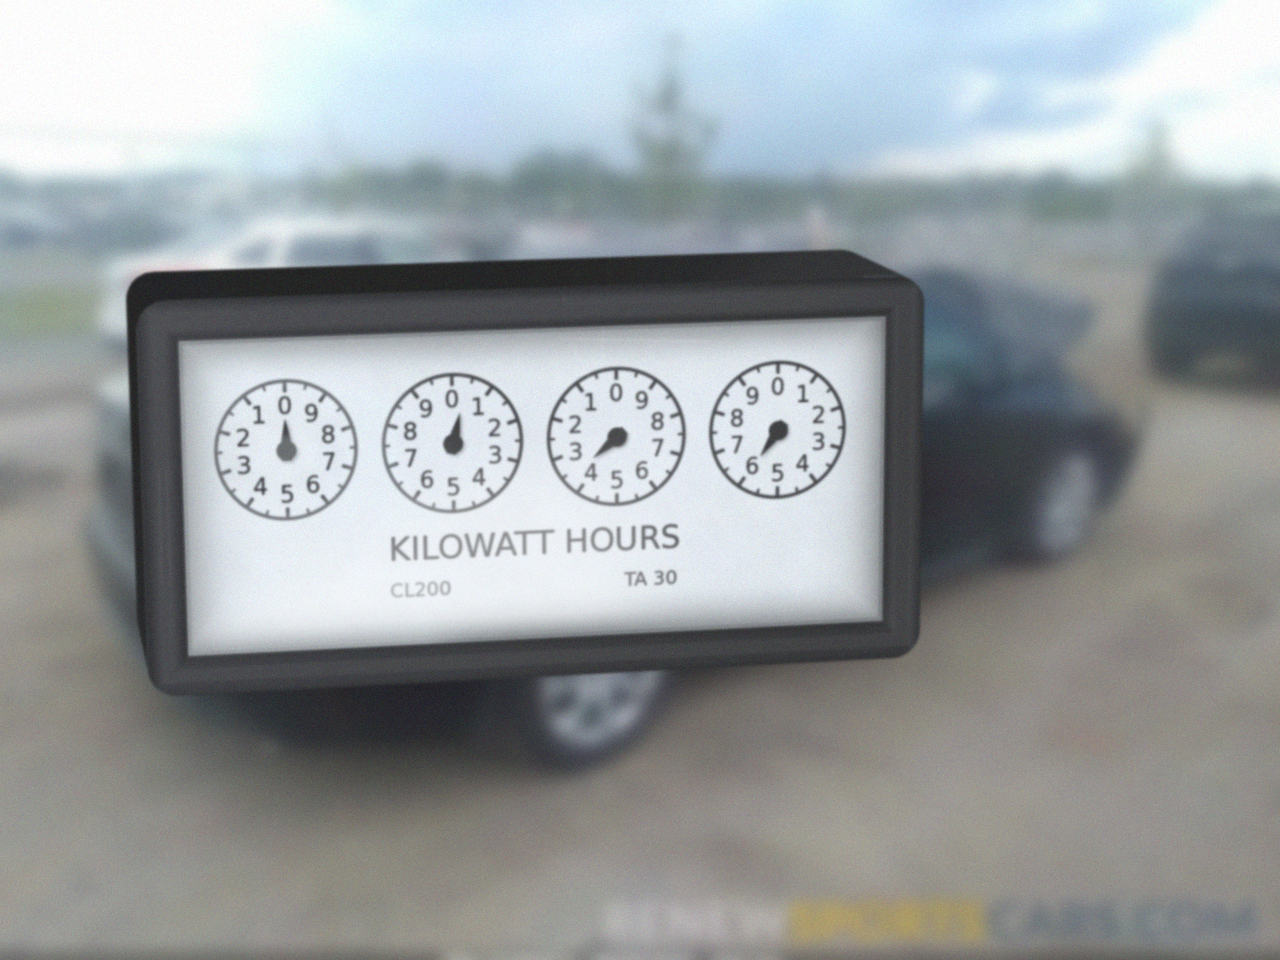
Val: 36; kWh
